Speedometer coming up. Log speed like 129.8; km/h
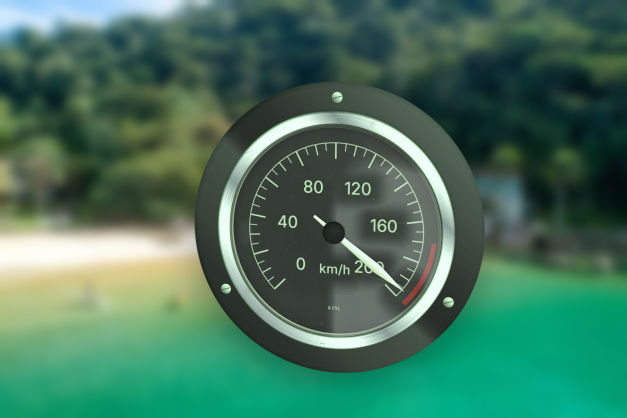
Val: 195; km/h
